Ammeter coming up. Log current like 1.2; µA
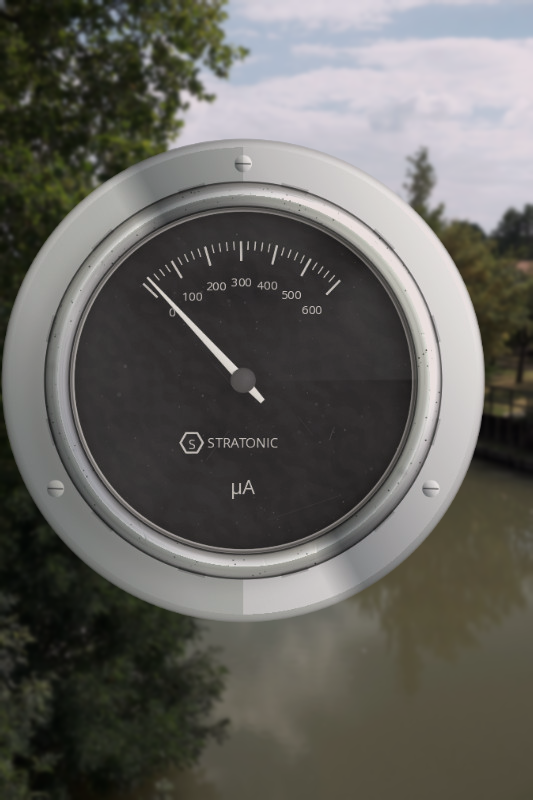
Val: 20; µA
